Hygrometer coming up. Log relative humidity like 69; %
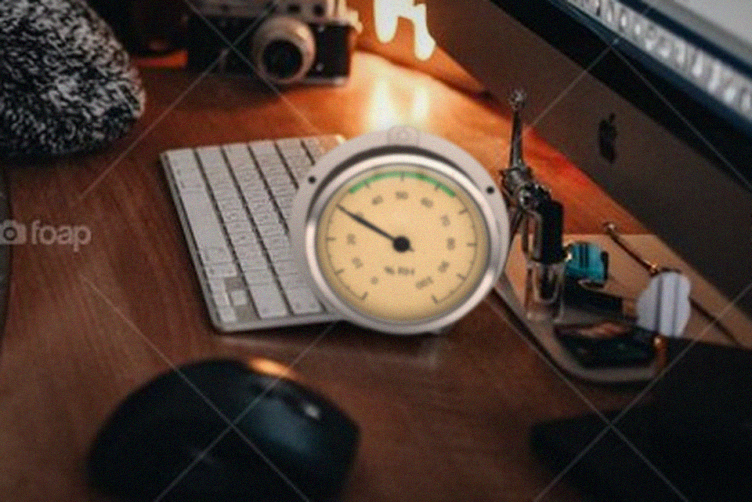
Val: 30; %
